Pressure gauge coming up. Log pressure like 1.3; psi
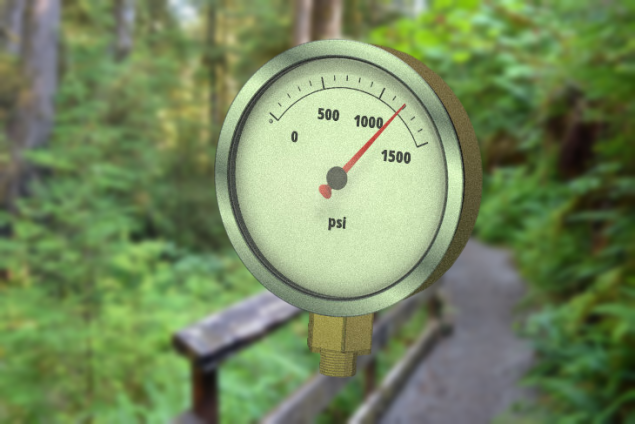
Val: 1200; psi
